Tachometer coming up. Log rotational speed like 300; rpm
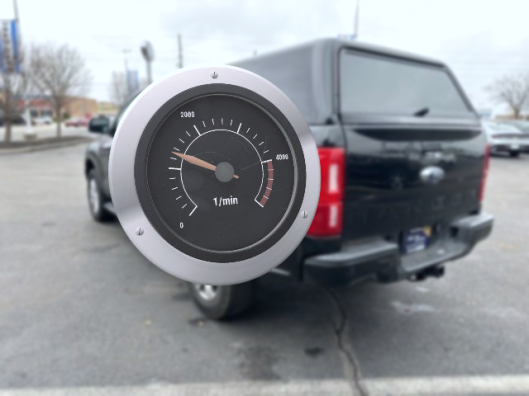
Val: 1300; rpm
